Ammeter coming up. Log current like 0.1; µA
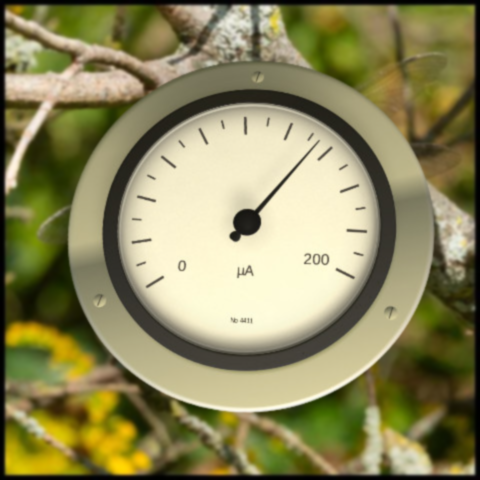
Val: 135; µA
